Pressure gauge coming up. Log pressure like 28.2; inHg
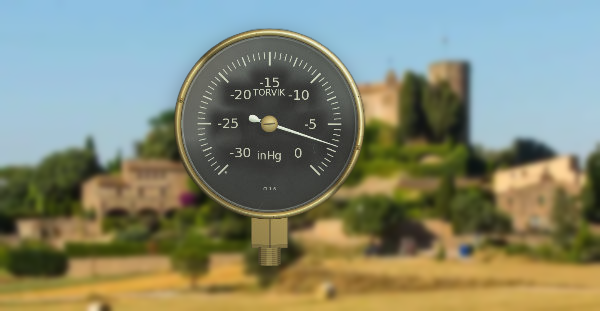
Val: -3; inHg
